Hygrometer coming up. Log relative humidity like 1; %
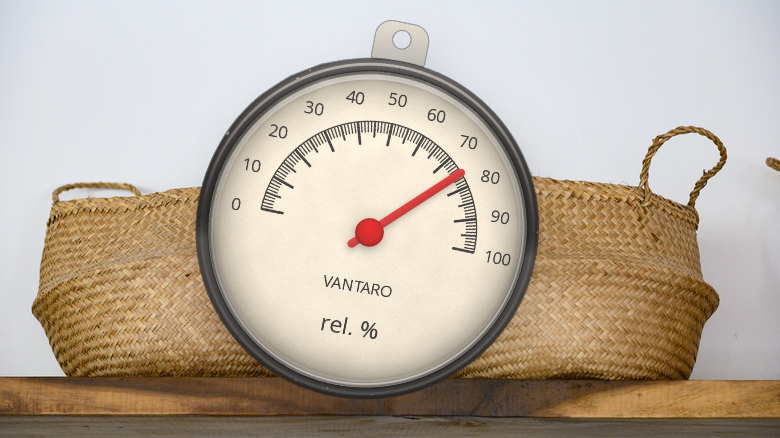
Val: 75; %
